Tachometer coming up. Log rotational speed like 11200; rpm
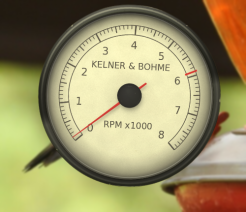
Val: 100; rpm
